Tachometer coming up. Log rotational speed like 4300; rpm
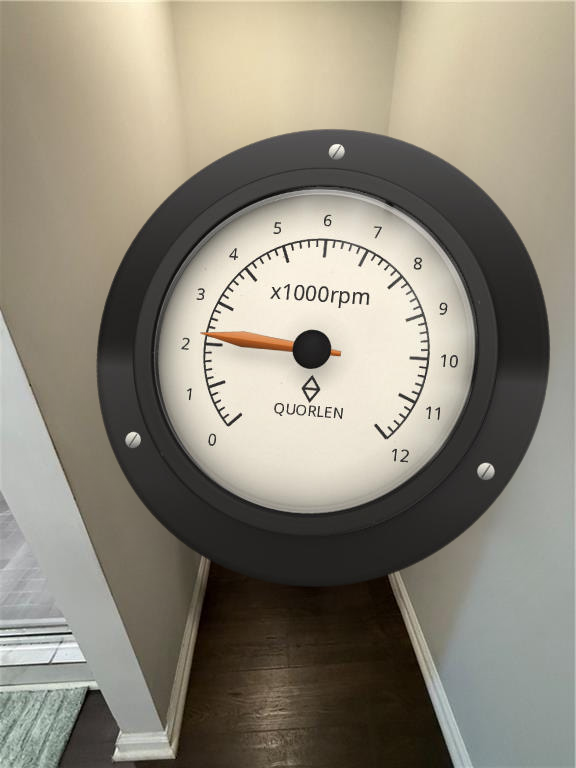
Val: 2200; rpm
